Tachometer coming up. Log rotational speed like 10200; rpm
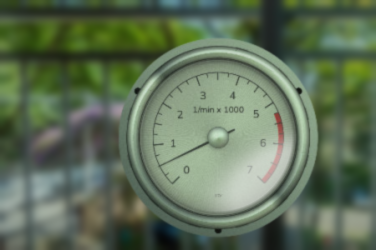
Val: 500; rpm
